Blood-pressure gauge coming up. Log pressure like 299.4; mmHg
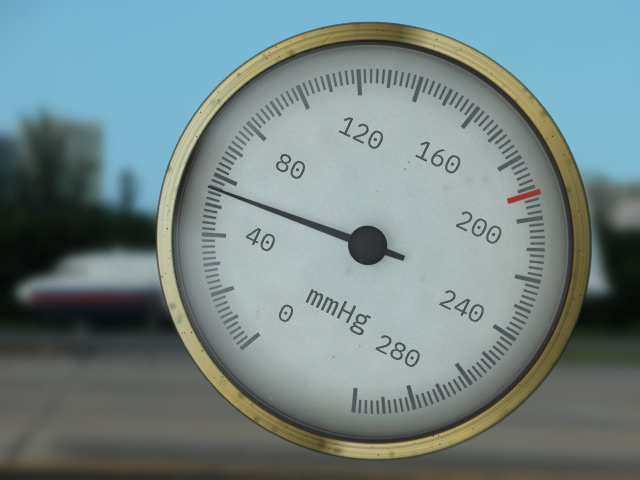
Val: 56; mmHg
